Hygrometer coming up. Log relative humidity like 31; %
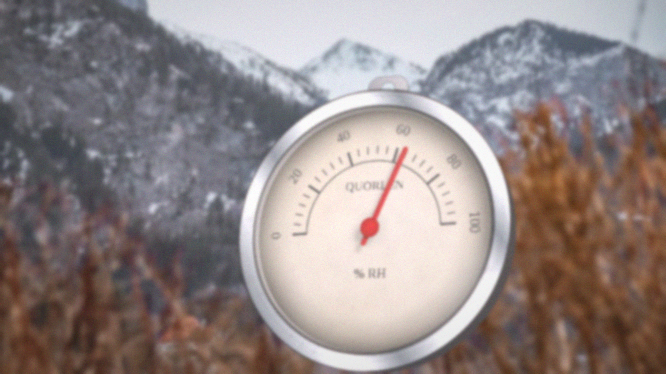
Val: 64; %
